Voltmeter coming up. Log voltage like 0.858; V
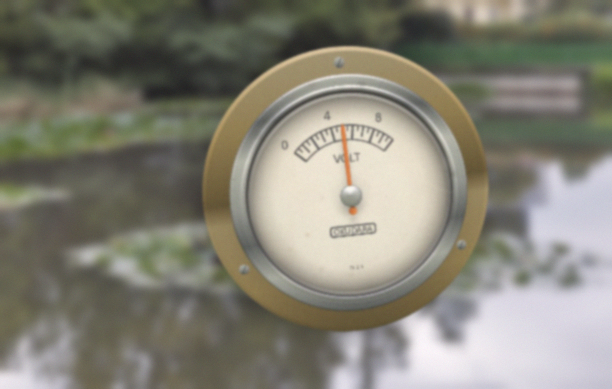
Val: 5; V
